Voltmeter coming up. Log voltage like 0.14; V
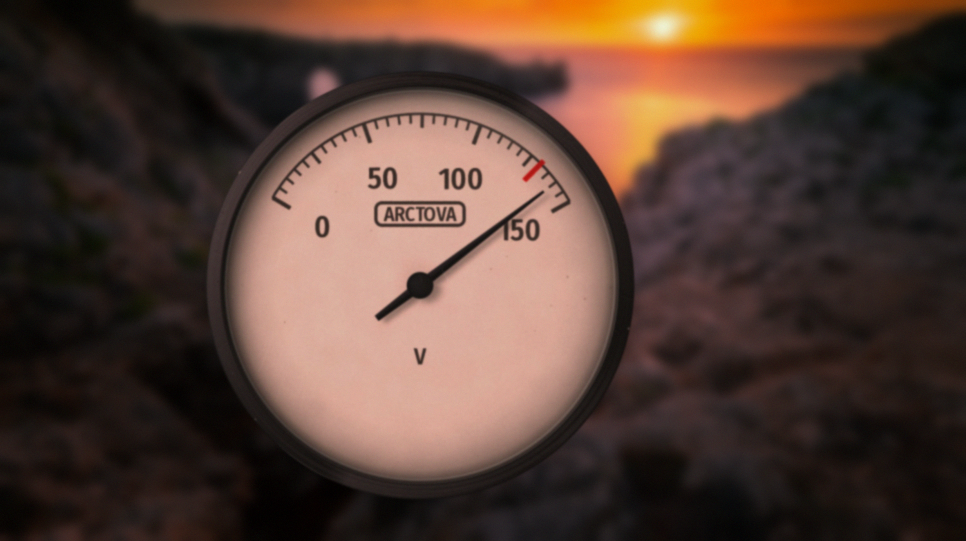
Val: 140; V
